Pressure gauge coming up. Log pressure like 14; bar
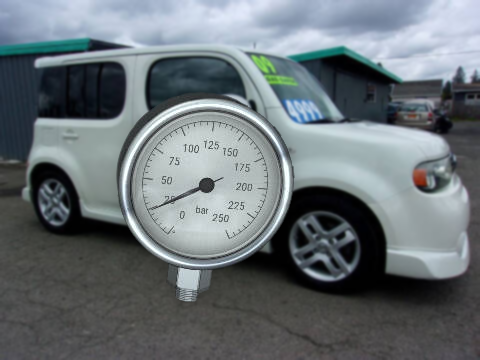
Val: 25; bar
